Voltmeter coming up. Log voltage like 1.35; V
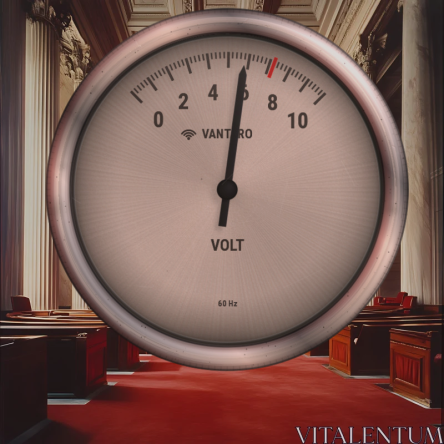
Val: 5.8; V
